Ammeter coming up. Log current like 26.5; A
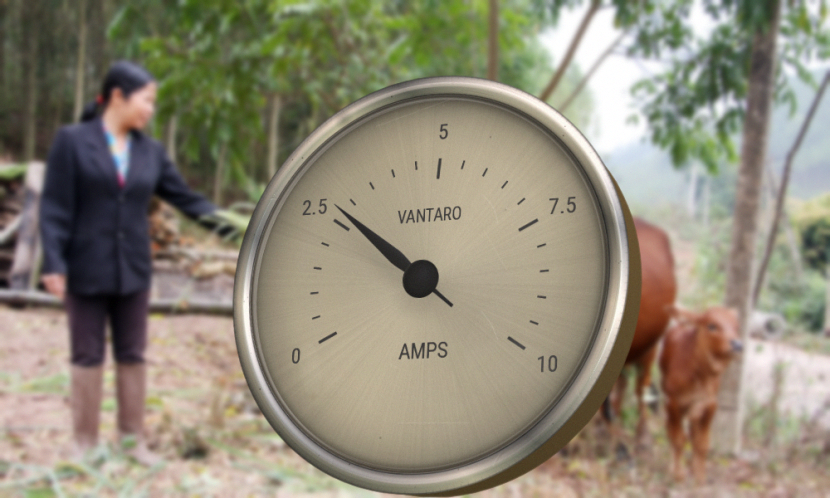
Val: 2.75; A
